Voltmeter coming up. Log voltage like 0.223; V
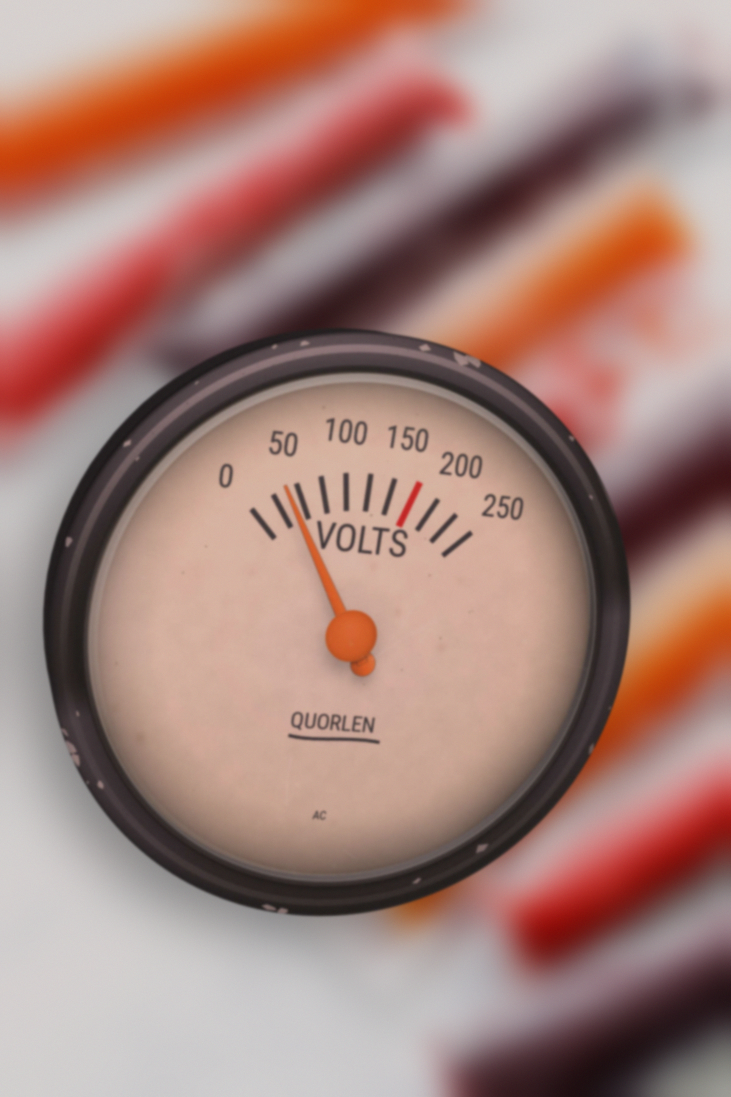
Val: 37.5; V
